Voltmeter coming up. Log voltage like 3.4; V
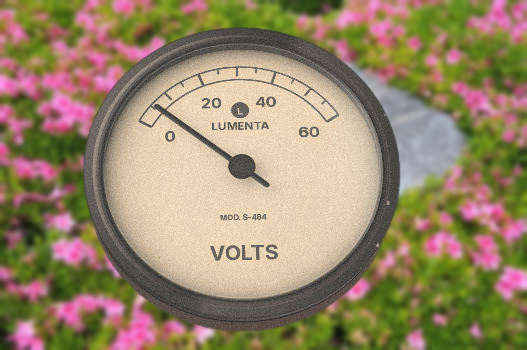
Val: 5; V
